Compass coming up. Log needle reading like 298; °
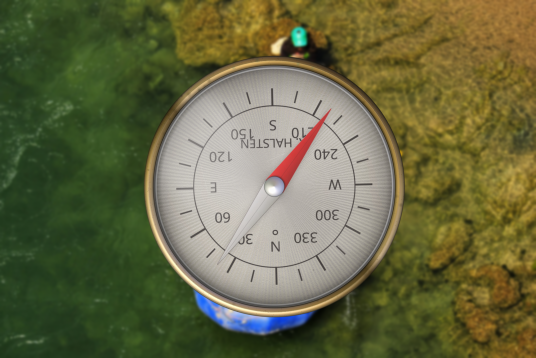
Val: 217.5; °
